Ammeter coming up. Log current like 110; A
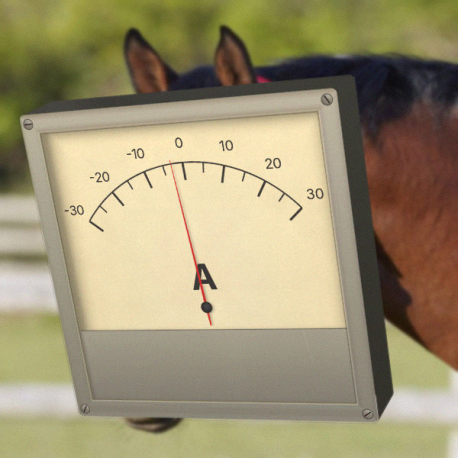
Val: -2.5; A
